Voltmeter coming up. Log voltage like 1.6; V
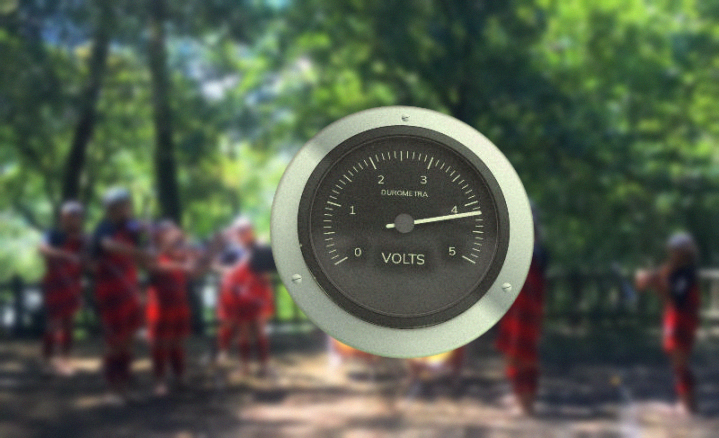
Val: 4.2; V
